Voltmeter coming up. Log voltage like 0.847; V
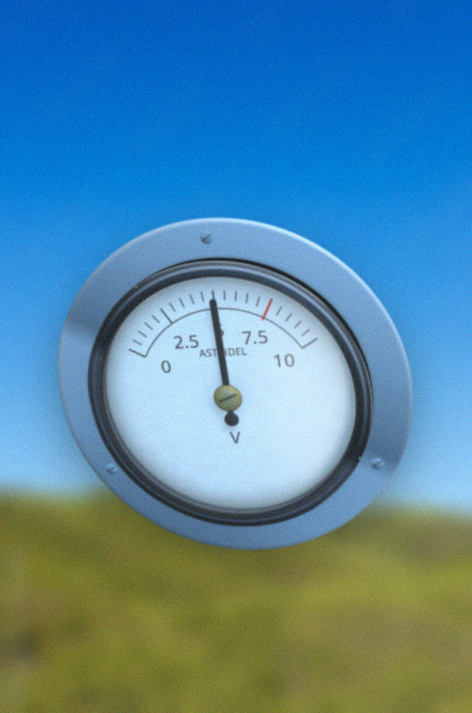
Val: 5; V
